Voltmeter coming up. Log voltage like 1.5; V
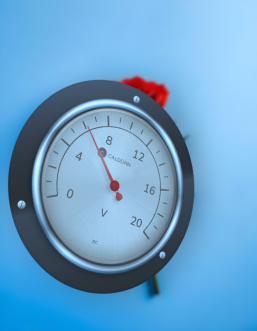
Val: 6; V
